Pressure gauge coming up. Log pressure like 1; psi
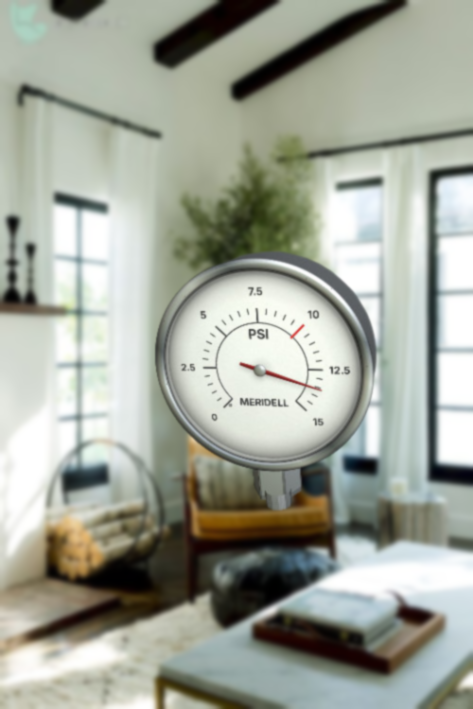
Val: 13.5; psi
